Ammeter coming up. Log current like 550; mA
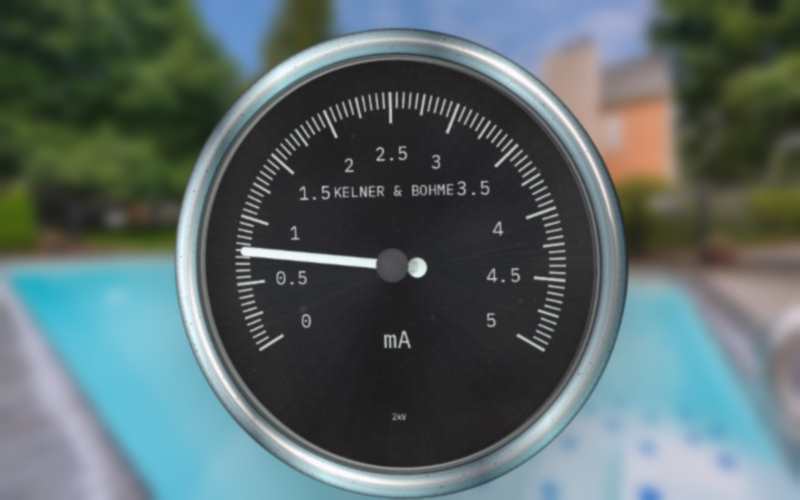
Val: 0.75; mA
